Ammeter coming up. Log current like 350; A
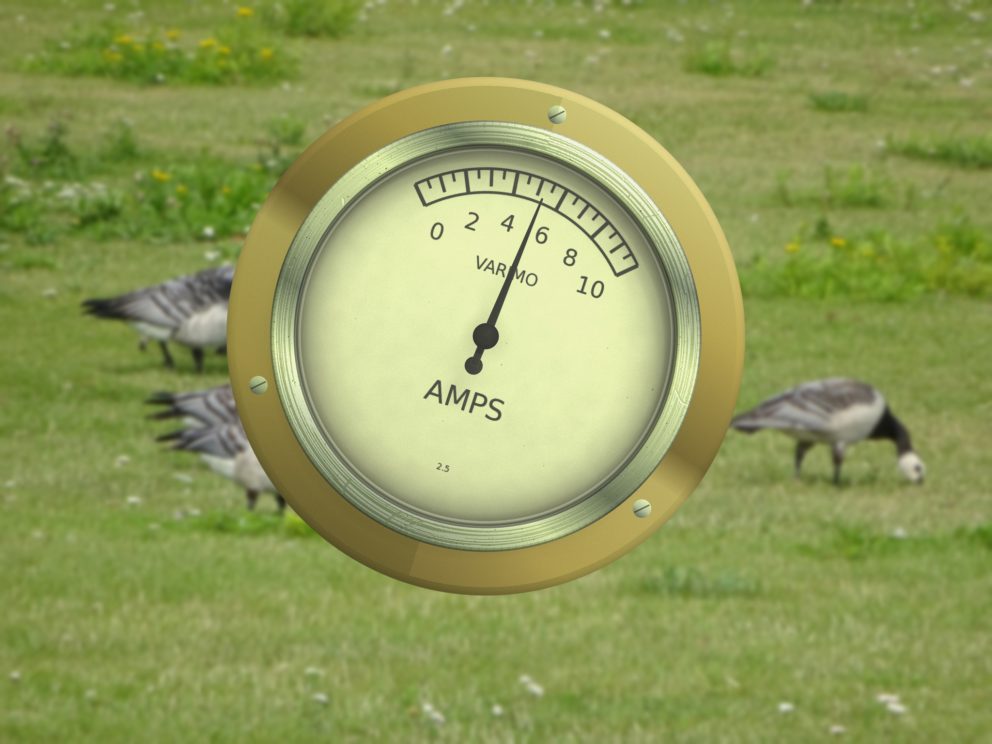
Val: 5.25; A
